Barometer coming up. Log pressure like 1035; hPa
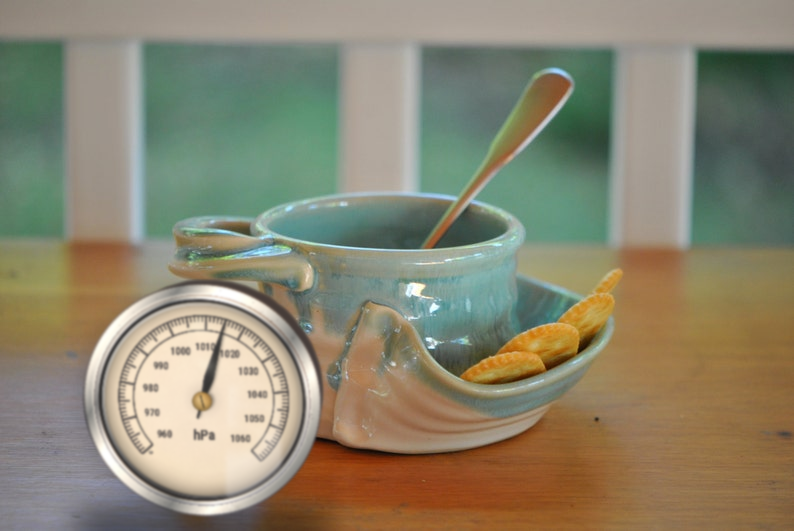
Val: 1015; hPa
